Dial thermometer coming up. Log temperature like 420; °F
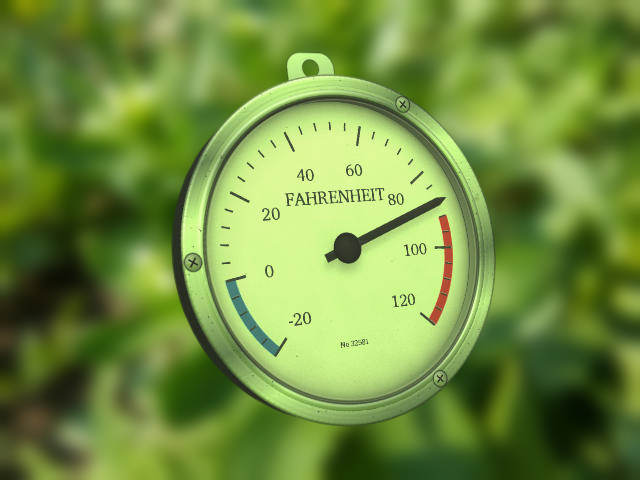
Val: 88; °F
